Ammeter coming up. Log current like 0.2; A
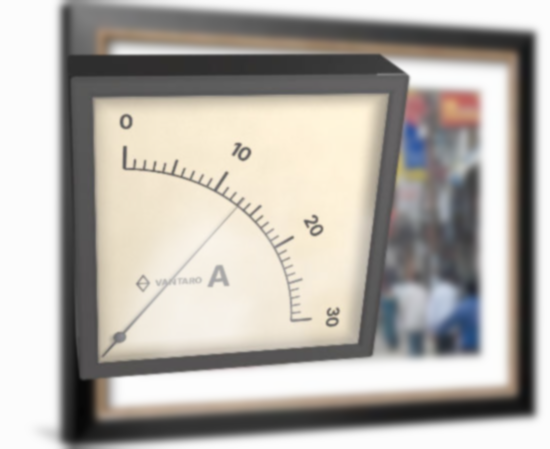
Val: 13; A
